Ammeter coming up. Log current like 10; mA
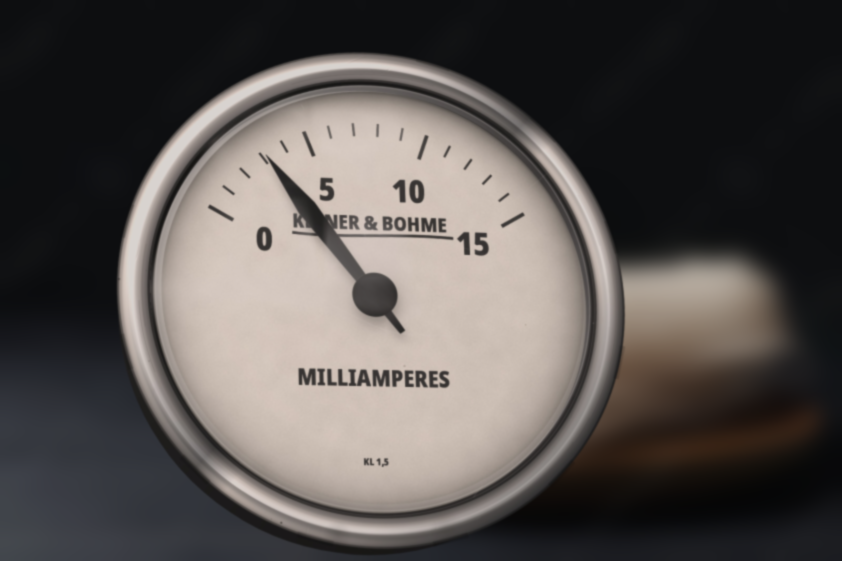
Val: 3; mA
